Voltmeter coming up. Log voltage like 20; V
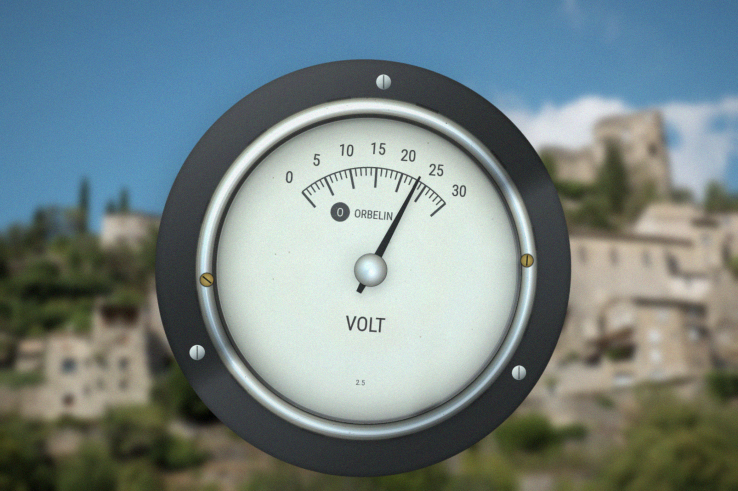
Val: 23; V
